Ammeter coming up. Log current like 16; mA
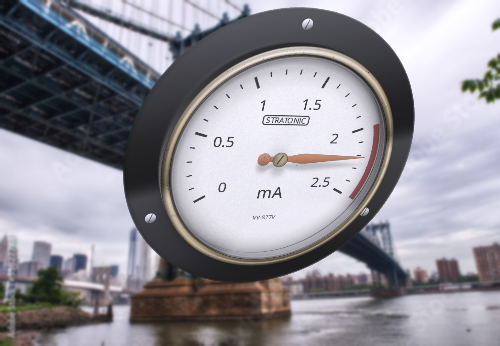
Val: 2.2; mA
